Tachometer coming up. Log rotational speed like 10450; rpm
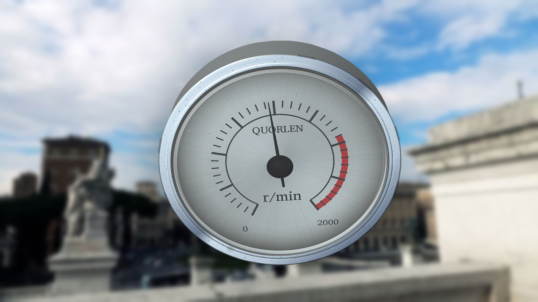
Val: 975; rpm
